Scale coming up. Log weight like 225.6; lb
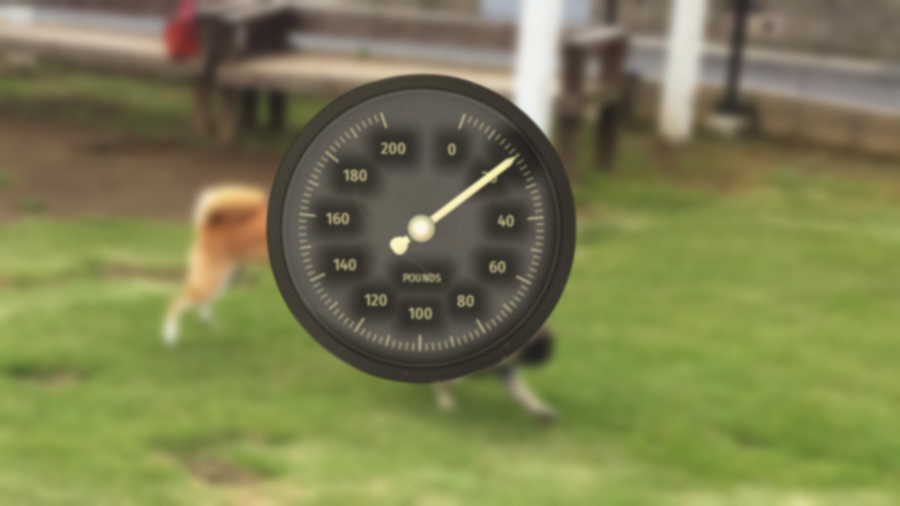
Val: 20; lb
